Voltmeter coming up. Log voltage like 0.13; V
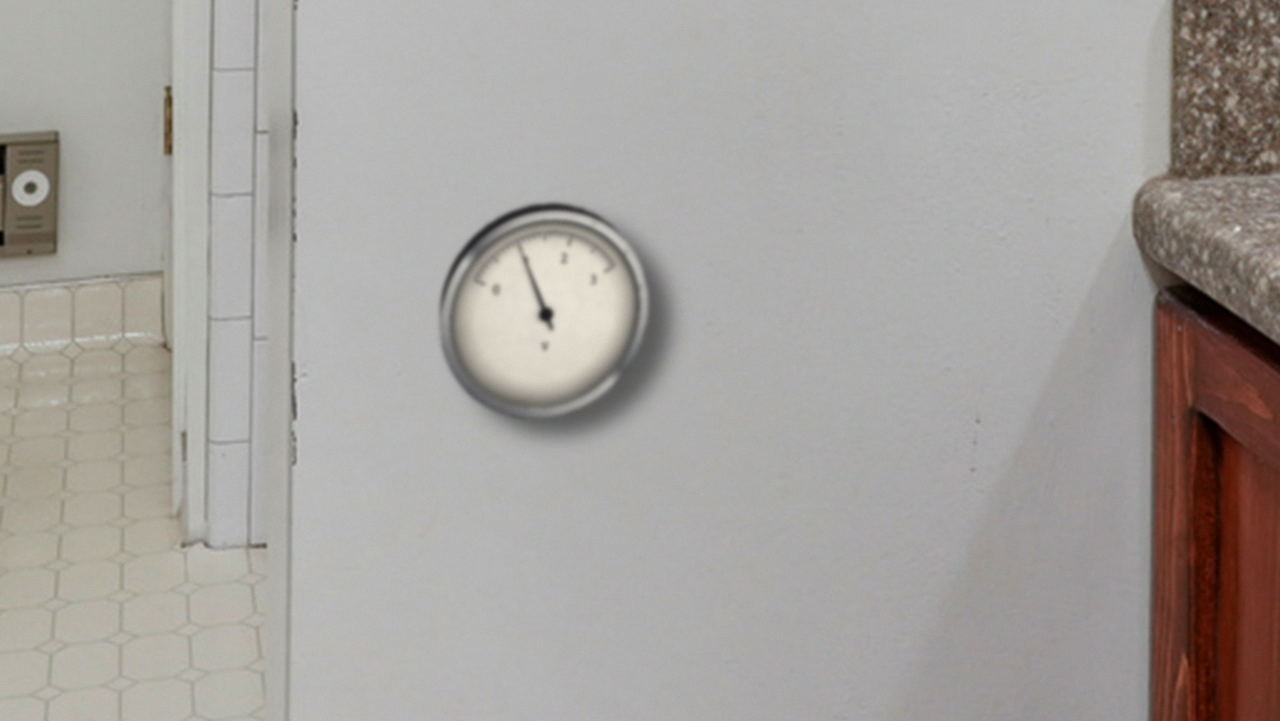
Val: 1; V
